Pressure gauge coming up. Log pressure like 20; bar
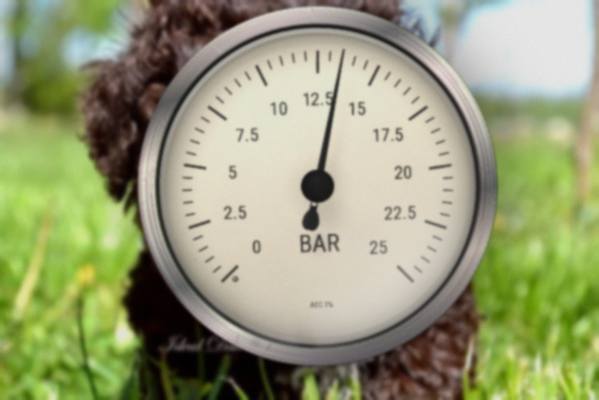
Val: 13.5; bar
